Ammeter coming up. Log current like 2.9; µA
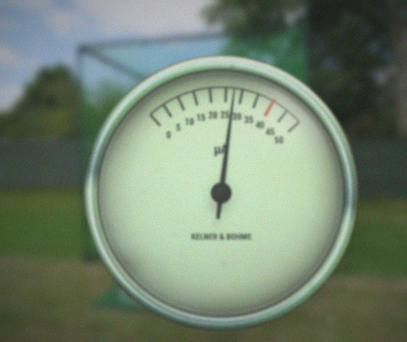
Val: 27.5; µA
